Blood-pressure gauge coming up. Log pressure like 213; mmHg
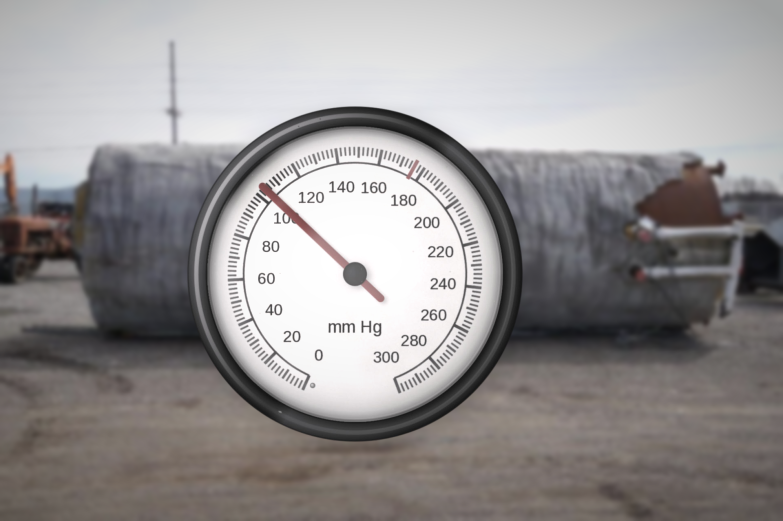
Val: 104; mmHg
